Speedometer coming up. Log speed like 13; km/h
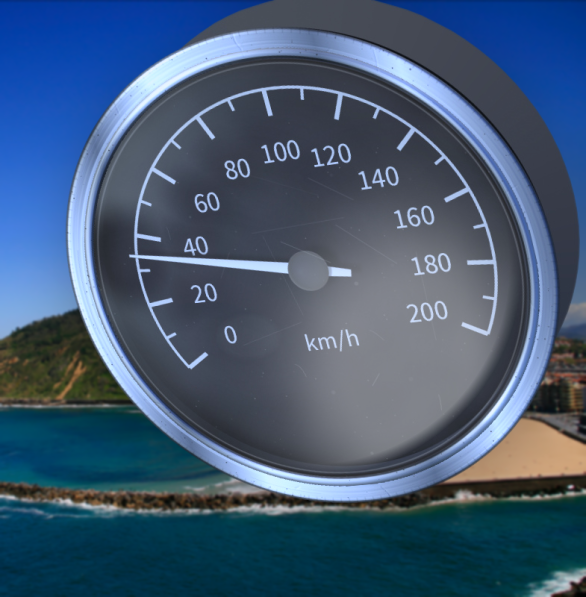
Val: 35; km/h
